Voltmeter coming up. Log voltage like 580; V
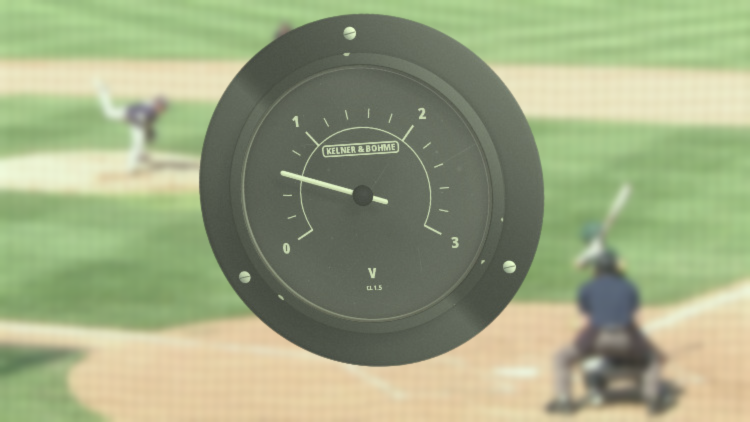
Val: 0.6; V
